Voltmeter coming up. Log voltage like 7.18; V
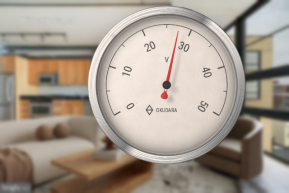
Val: 27.5; V
